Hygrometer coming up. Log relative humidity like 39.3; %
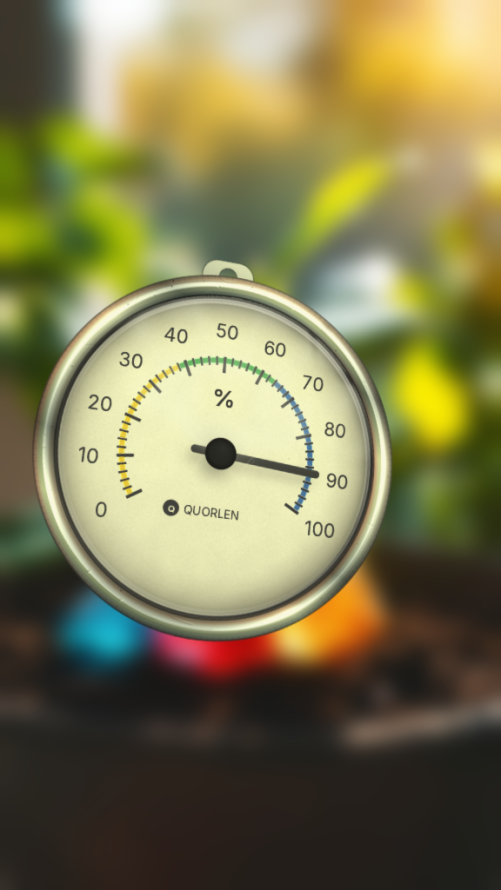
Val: 90; %
